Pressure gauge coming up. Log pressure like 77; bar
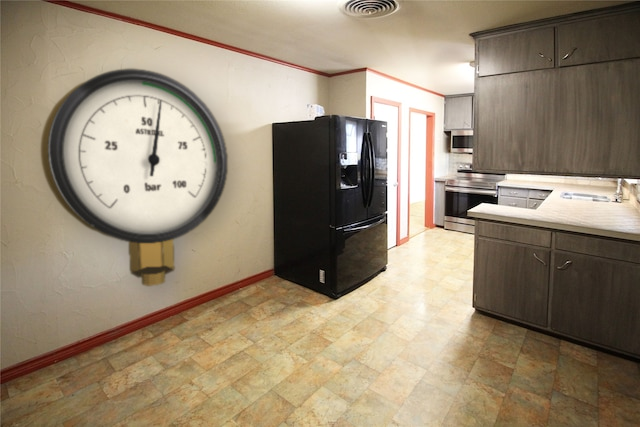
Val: 55; bar
